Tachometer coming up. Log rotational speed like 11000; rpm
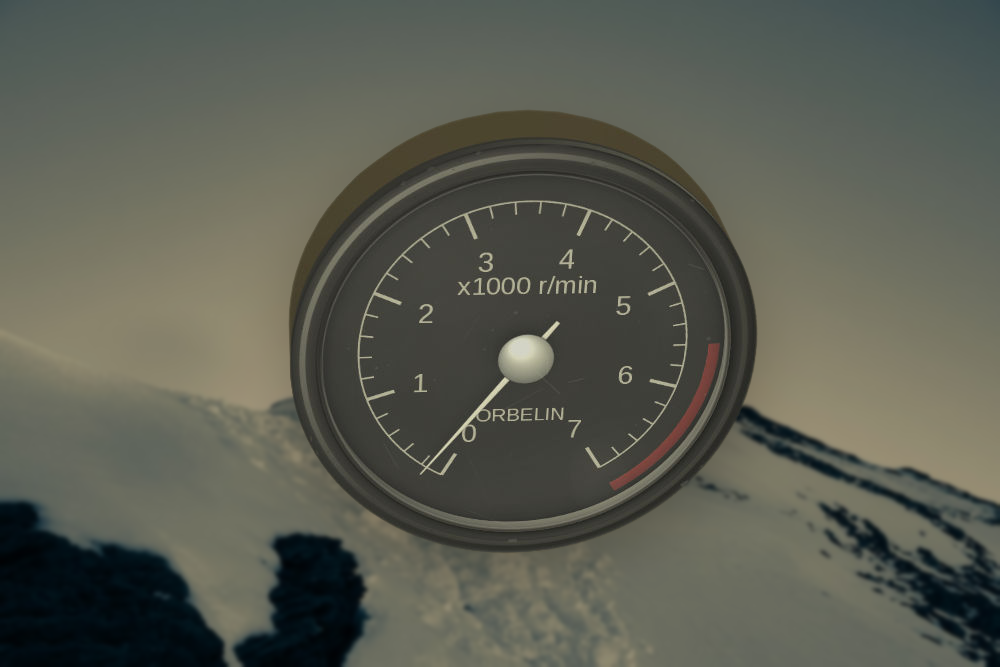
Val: 200; rpm
